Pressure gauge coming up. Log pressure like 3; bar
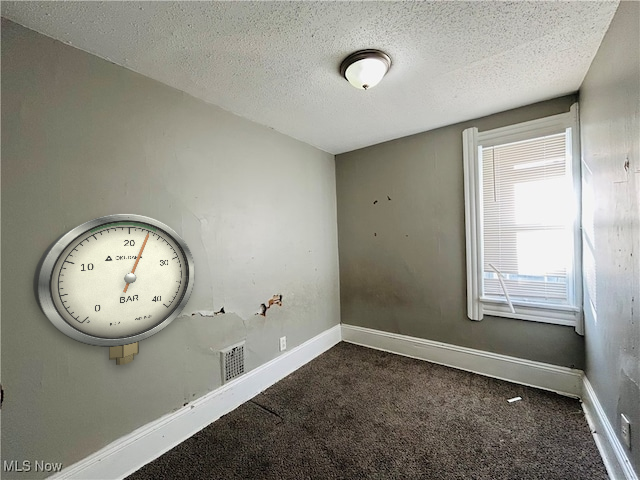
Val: 23; bar
